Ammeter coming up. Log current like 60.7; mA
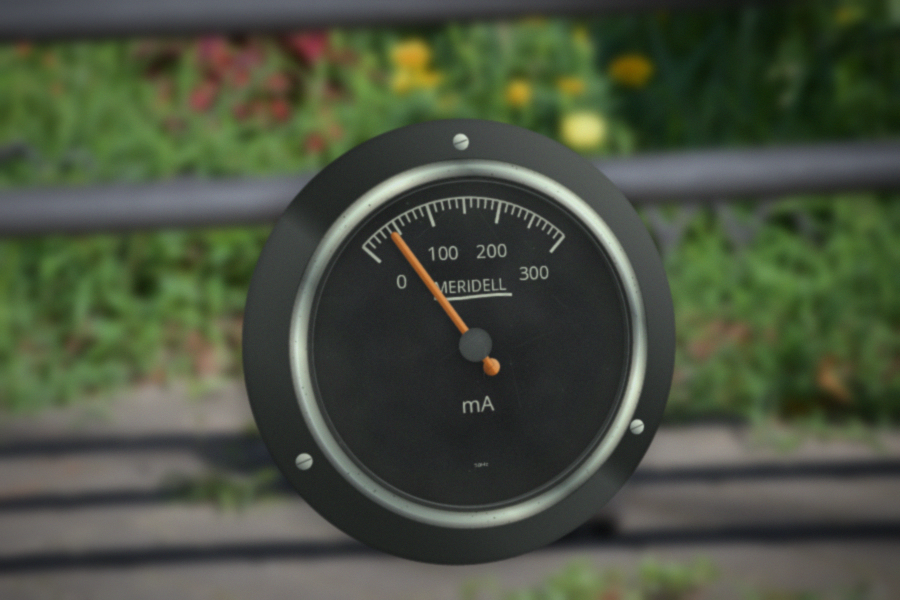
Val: 40; mA
